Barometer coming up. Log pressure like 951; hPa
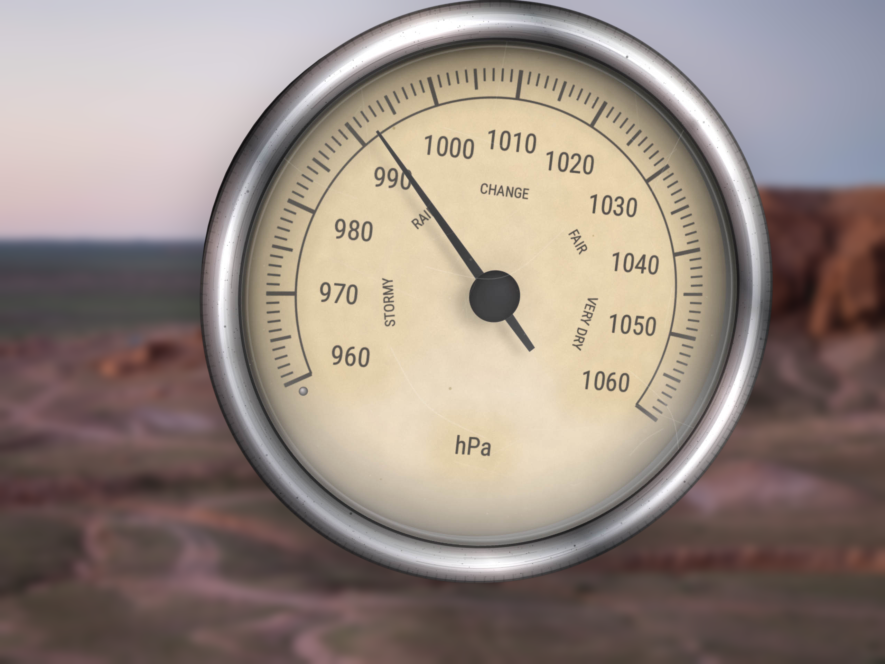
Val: 992; hPa
